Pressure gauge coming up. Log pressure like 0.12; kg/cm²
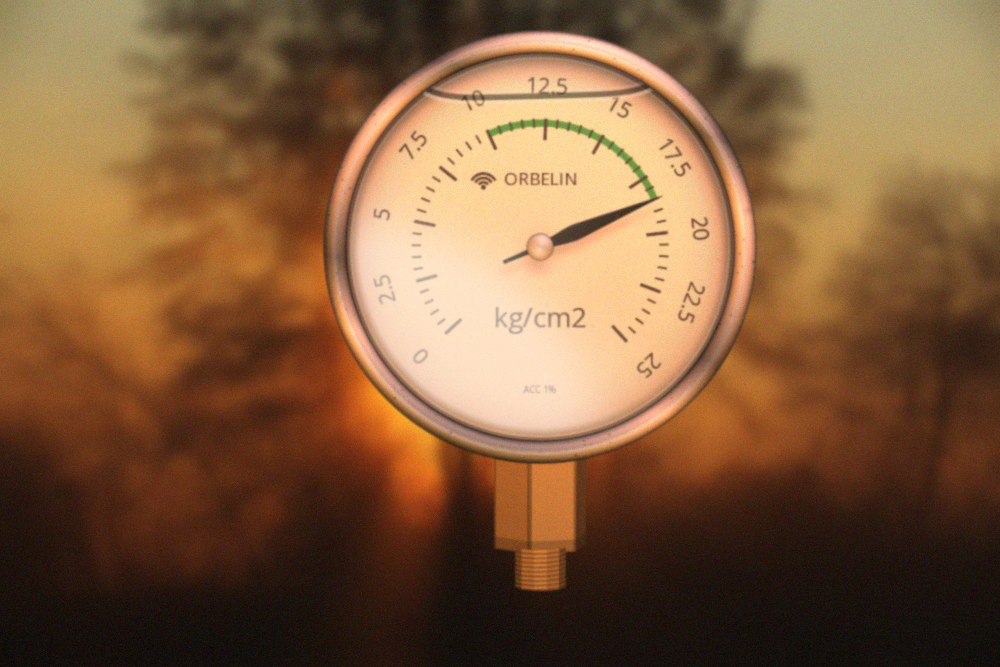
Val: 18.5; kg/cm²
